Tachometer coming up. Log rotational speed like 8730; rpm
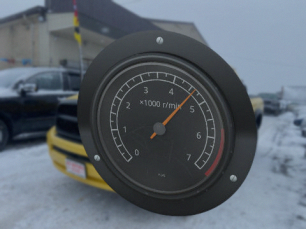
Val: 4625; rpm
